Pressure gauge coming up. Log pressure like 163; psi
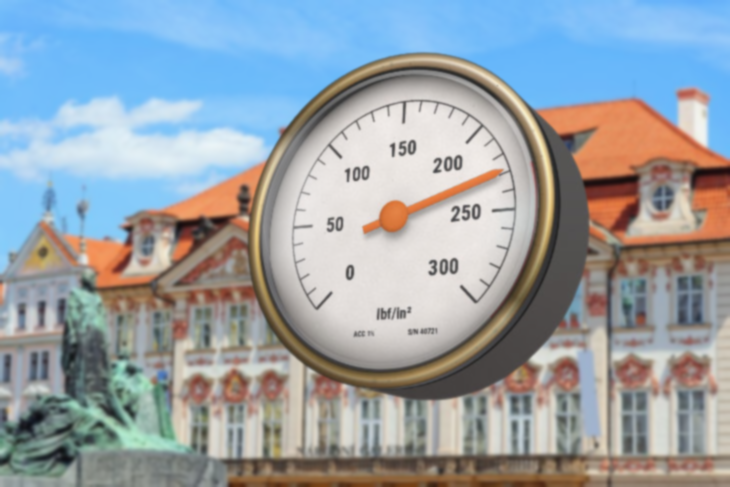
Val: 230; psi
